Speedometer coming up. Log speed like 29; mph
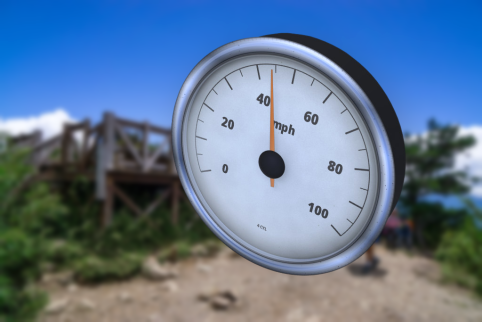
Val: 45; mph
